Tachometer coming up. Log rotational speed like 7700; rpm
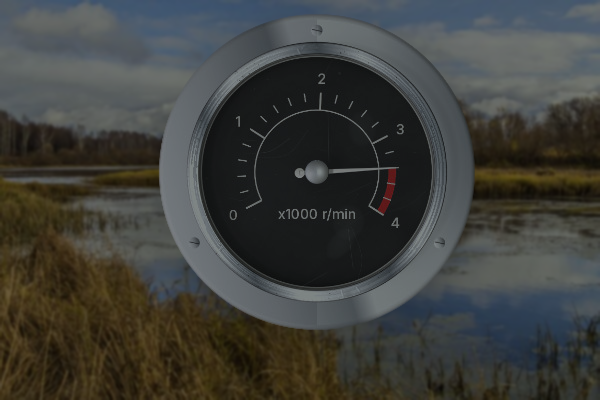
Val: 3400; rpm
